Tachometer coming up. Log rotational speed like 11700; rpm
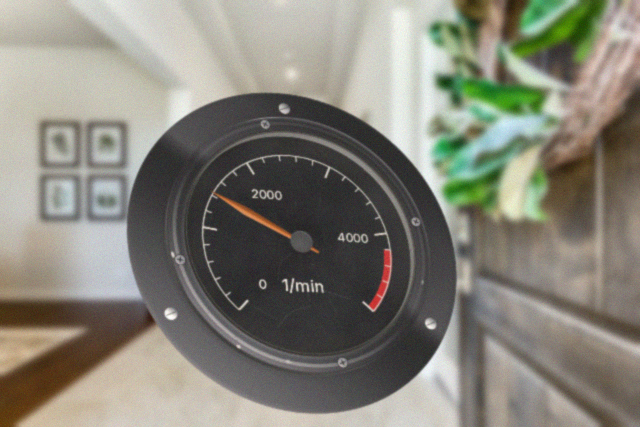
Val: 1400; rpm
